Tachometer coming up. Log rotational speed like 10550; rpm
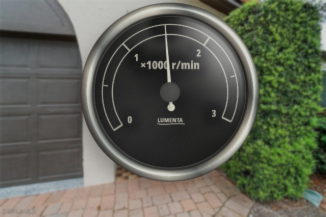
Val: 1500; rpm
